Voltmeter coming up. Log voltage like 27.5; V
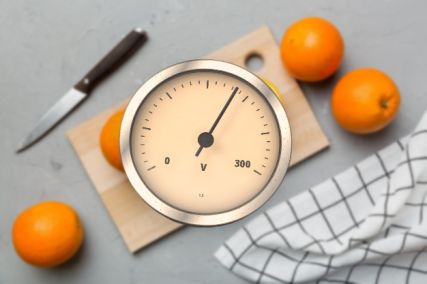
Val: 185; V
